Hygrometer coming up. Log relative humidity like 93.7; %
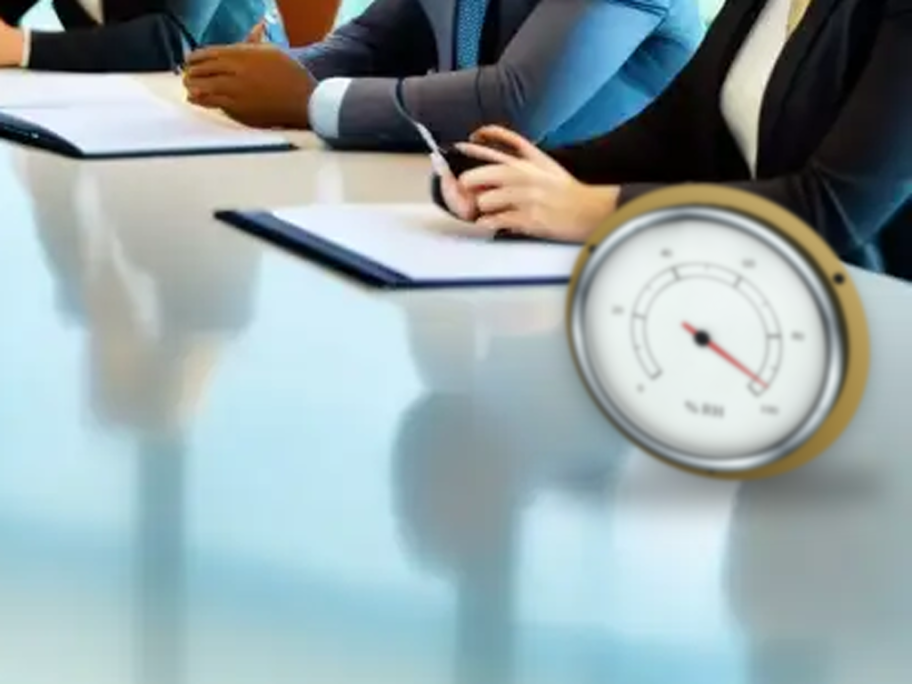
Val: 95; %
